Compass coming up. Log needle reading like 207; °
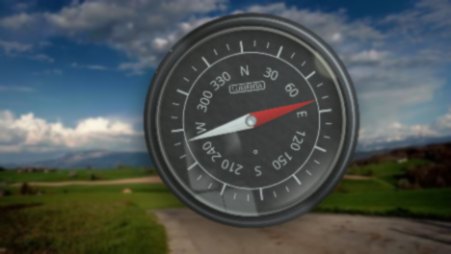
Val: 80; °
